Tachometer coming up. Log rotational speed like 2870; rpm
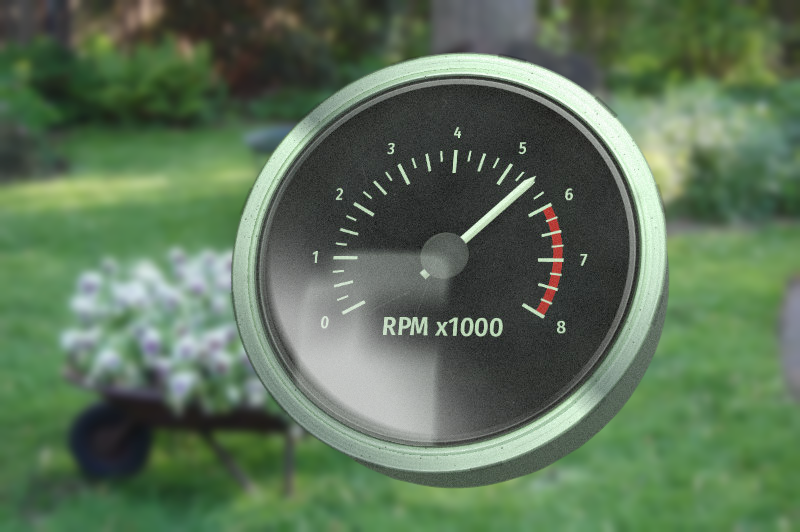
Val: 5500; rpm
